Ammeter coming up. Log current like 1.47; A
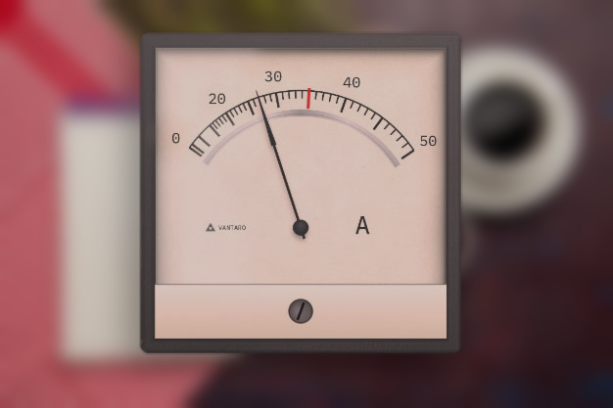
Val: 27; A
